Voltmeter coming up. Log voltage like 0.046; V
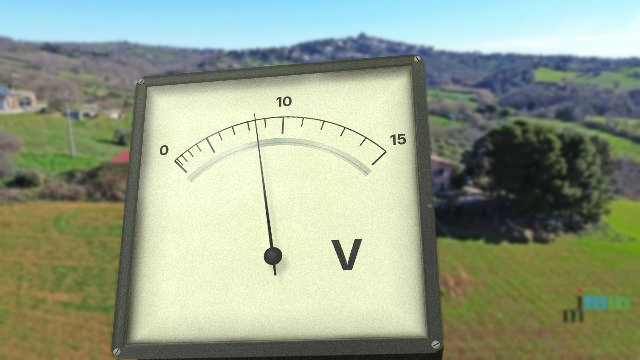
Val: 8.5; V
